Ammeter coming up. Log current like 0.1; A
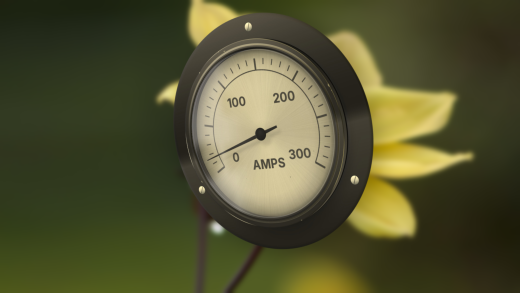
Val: 15; A
